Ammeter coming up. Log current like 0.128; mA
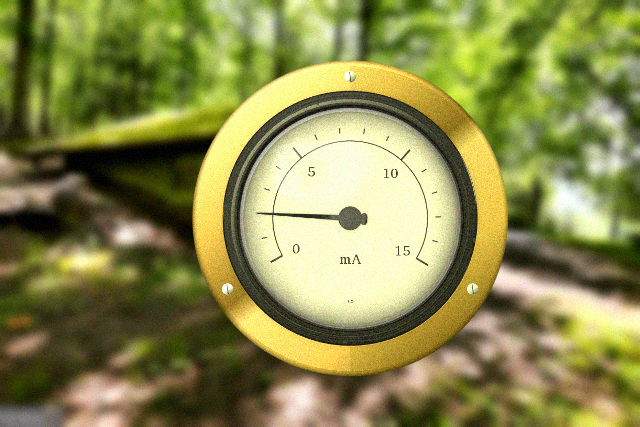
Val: 2; mA
